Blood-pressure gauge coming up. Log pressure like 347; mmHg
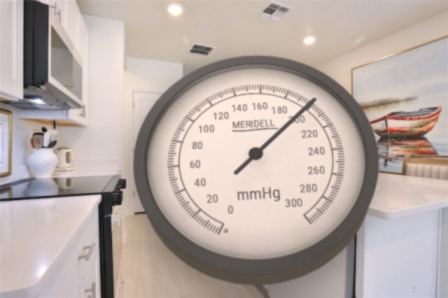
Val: 200; mmHg
